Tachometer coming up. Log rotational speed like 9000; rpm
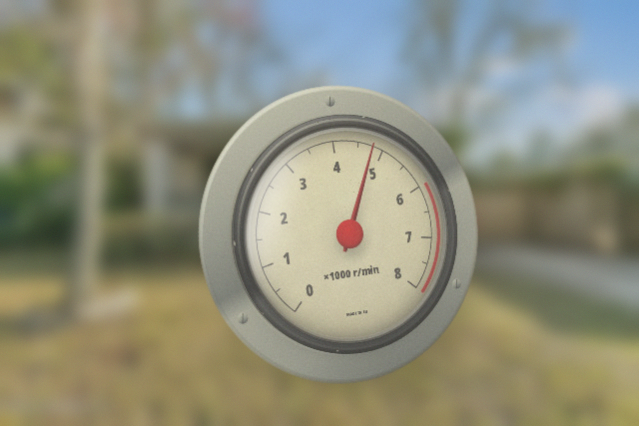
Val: 4750; rpm
